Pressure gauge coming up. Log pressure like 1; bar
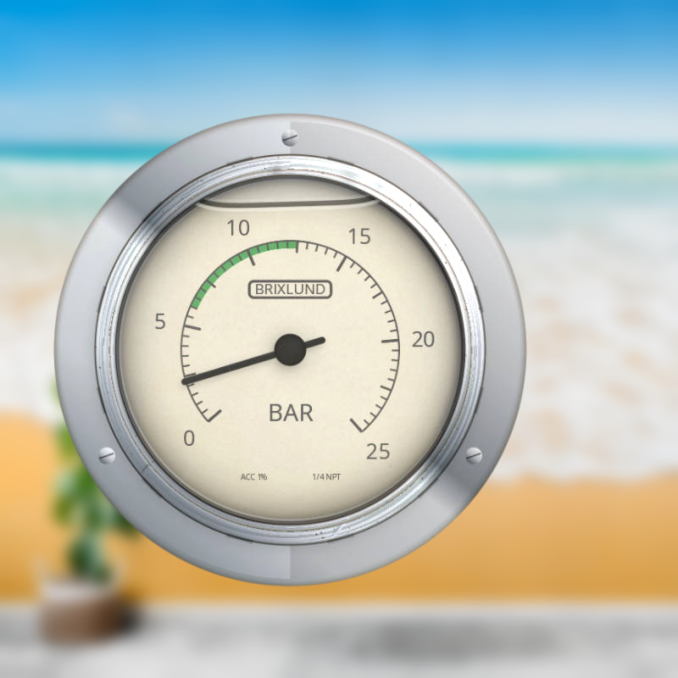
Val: 2.25; bar
